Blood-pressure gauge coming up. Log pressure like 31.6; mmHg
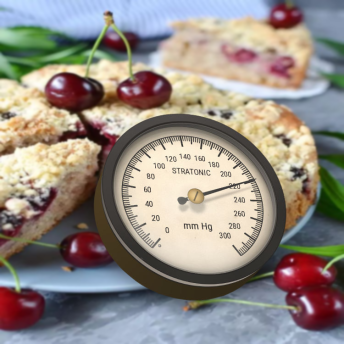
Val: 220; mmHg
